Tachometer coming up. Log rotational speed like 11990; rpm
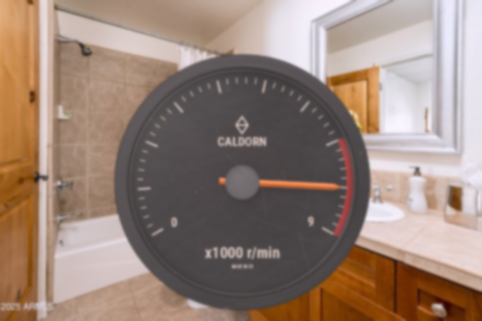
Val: 8000; rpm
